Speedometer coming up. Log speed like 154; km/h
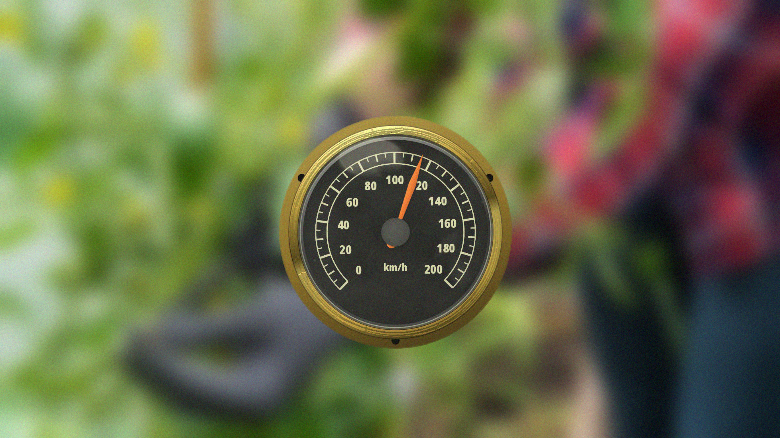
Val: 115; km/h
